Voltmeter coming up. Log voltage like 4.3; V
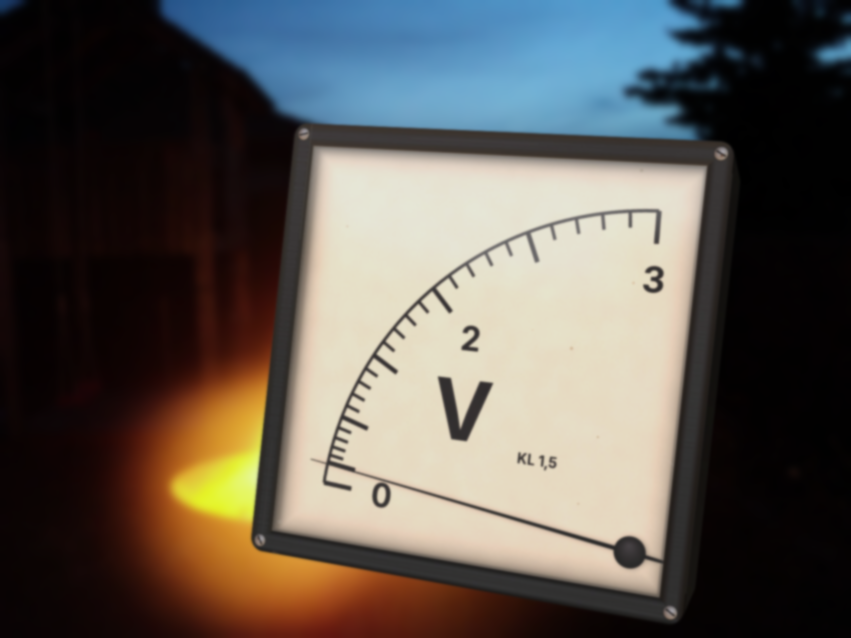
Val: 0.5; V
